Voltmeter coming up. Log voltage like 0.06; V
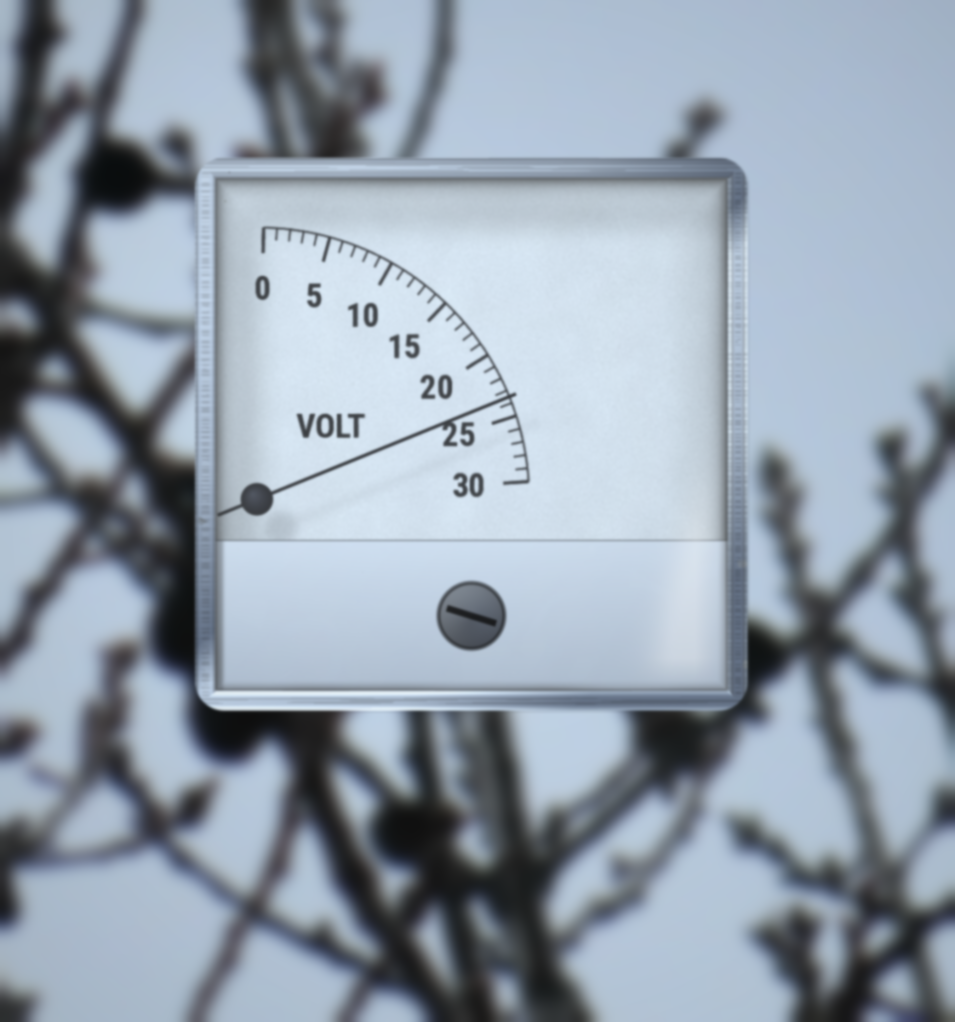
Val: 23.5; V
